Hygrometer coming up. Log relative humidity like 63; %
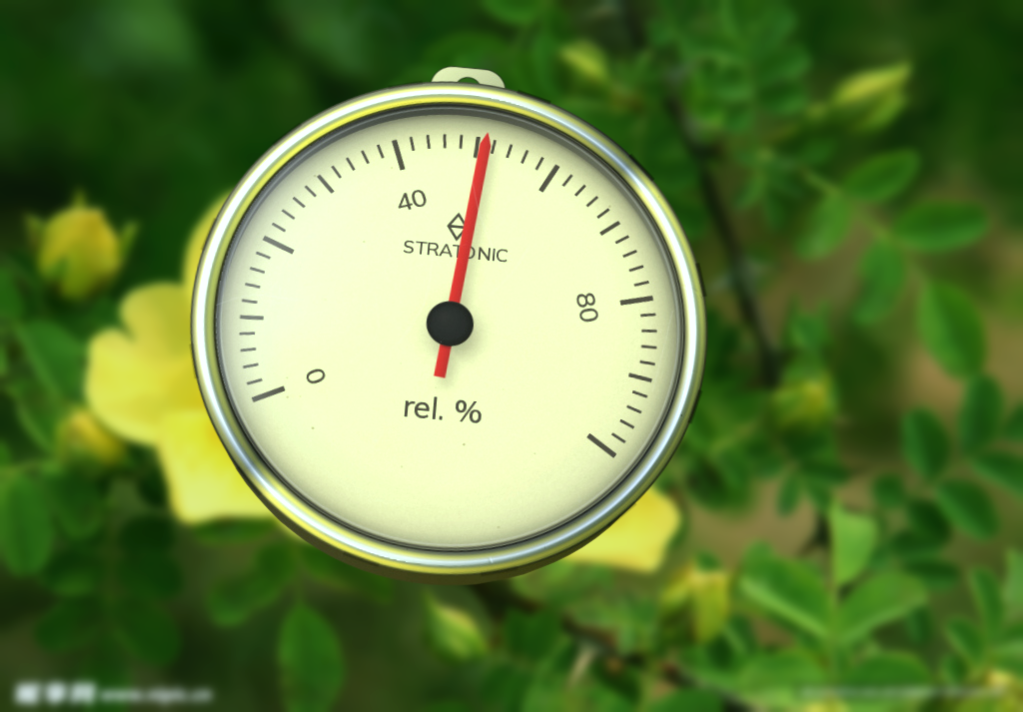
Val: 51; %
